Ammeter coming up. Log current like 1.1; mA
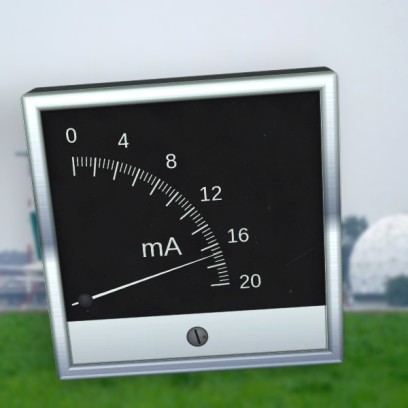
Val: 16.8; mA
